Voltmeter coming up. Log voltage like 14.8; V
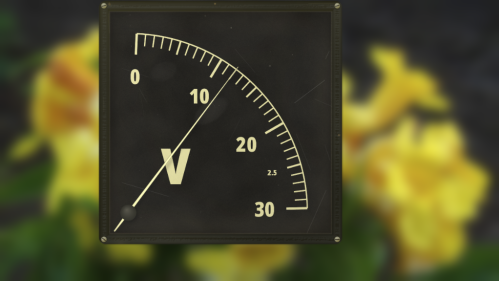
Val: 12; V
